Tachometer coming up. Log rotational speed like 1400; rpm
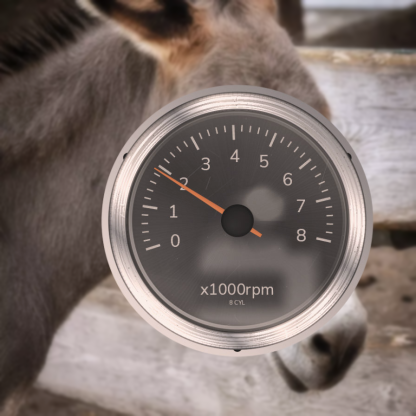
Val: 1900; rpm
